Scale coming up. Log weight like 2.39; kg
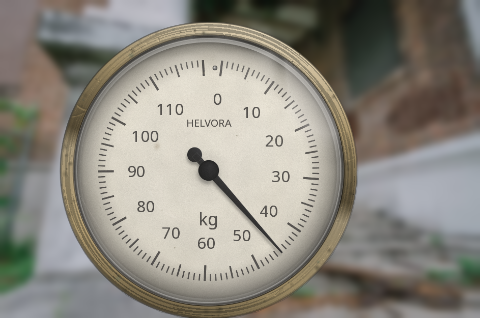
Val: 45; kg
